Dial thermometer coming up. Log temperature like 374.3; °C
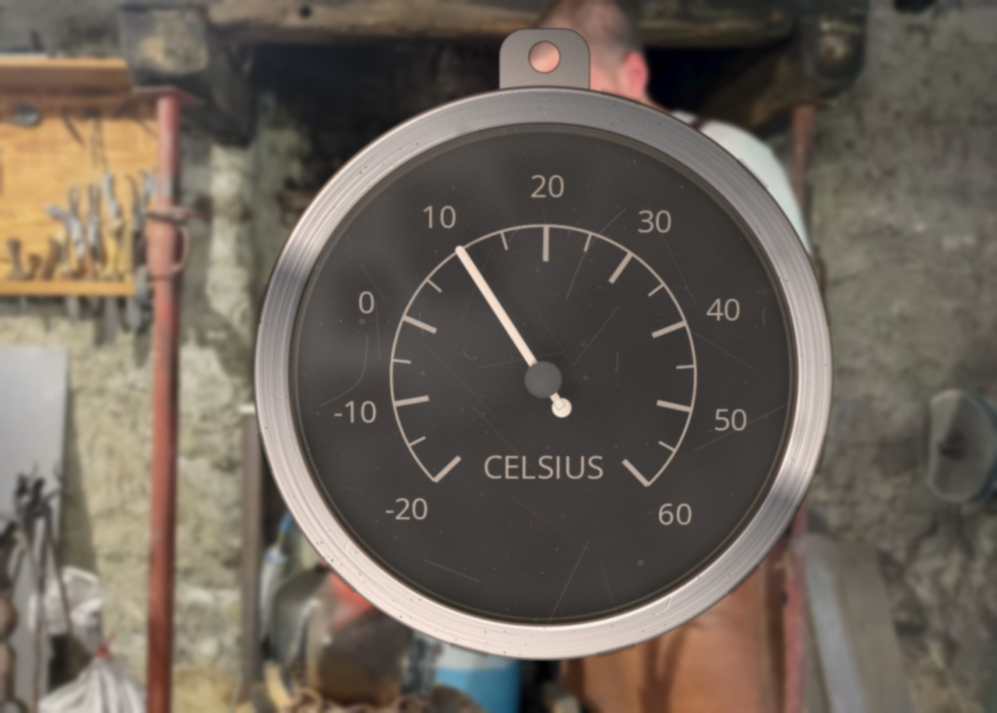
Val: 10; °C
